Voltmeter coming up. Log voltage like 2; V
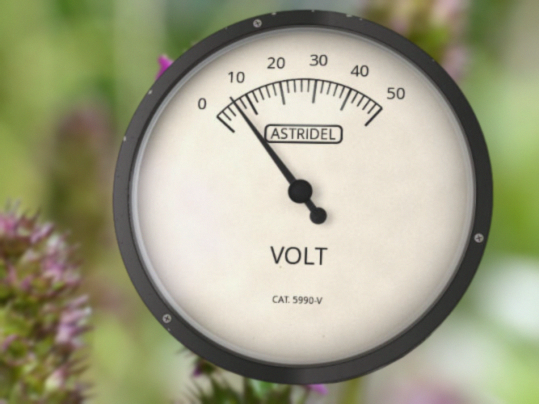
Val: 6; V
